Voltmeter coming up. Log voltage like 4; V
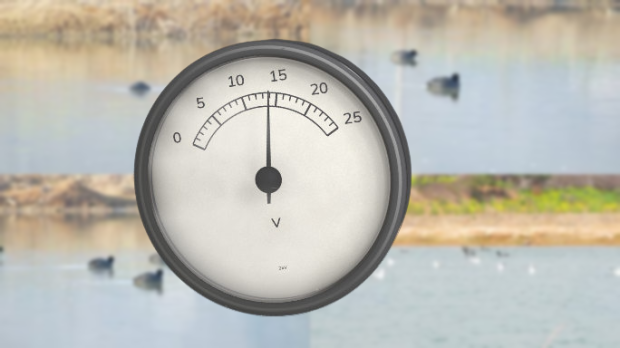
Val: 14; V
